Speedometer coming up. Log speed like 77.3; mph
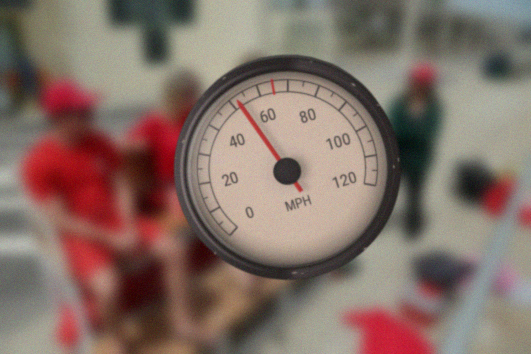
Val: 52.5; mph
